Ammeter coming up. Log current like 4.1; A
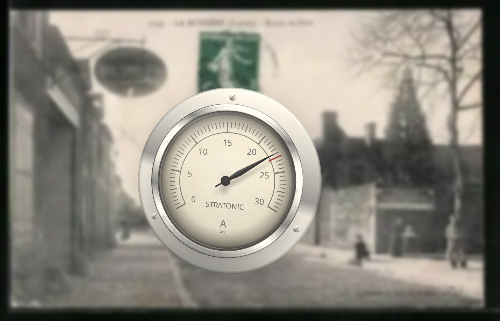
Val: 22.5; A
